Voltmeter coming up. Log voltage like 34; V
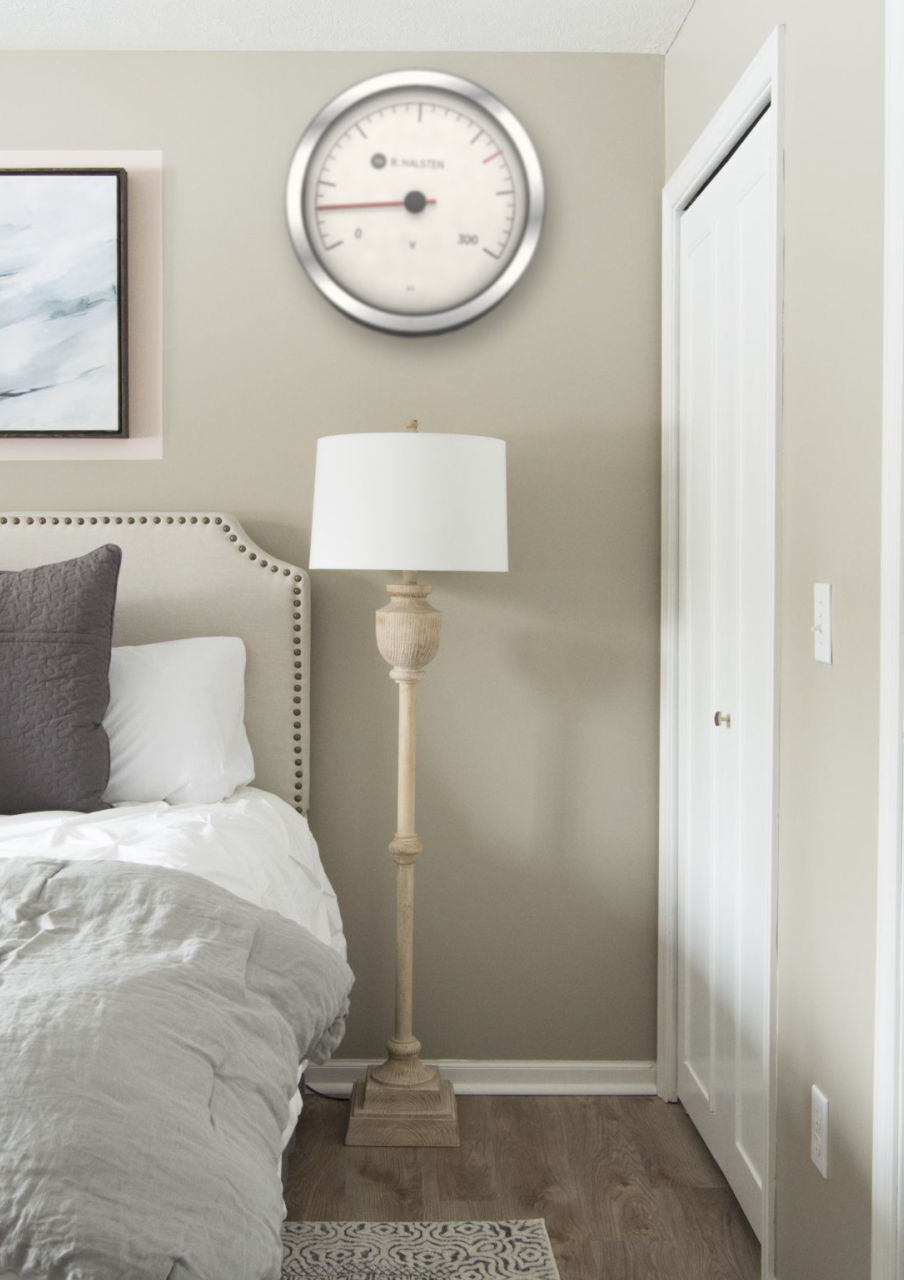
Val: 30; V
